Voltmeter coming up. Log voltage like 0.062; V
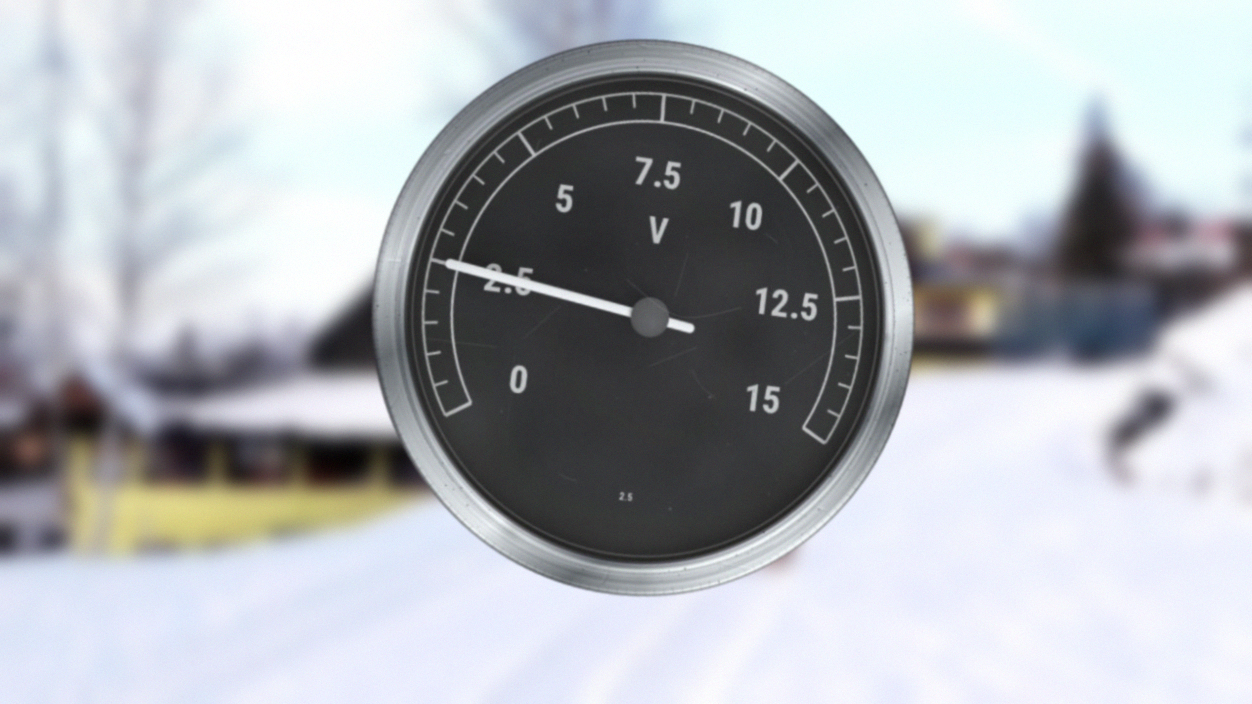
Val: 2.5; V
